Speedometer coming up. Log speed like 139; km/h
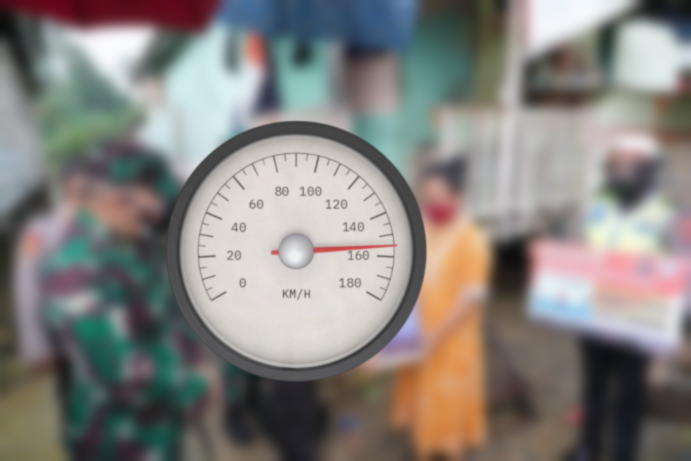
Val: 155; km/h
